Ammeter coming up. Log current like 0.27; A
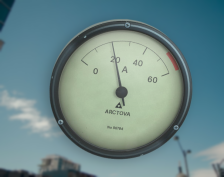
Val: 20; A
